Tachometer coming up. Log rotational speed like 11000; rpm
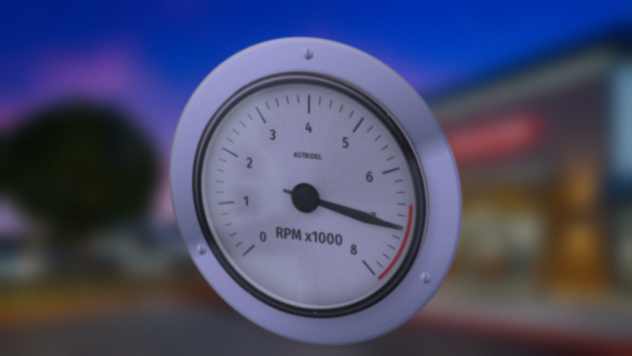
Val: 7000; rpm
